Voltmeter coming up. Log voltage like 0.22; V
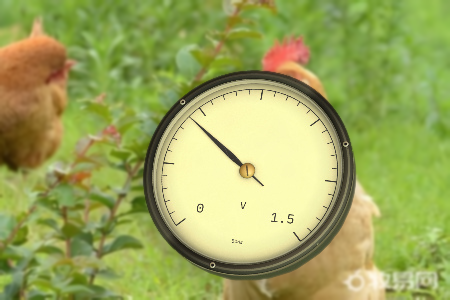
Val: 0.45; V
